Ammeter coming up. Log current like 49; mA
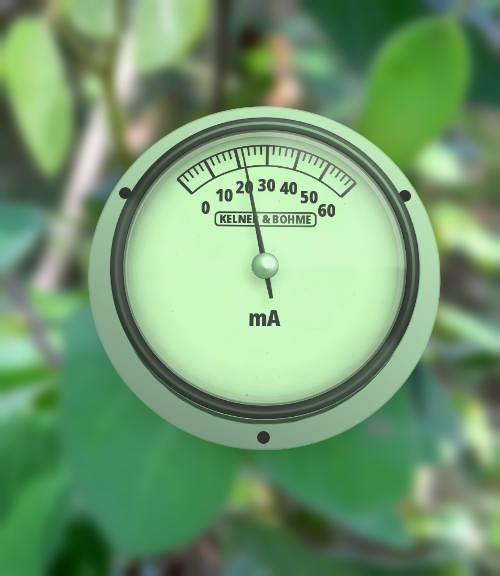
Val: 22; mA
